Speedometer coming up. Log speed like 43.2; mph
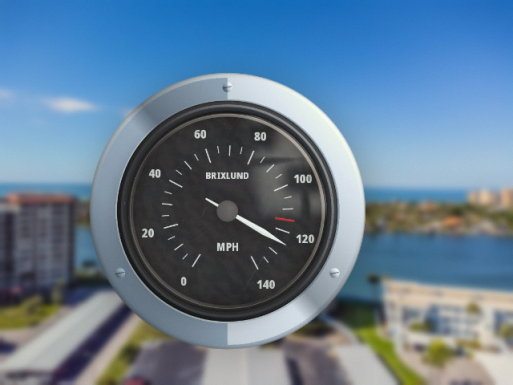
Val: 125; mph
